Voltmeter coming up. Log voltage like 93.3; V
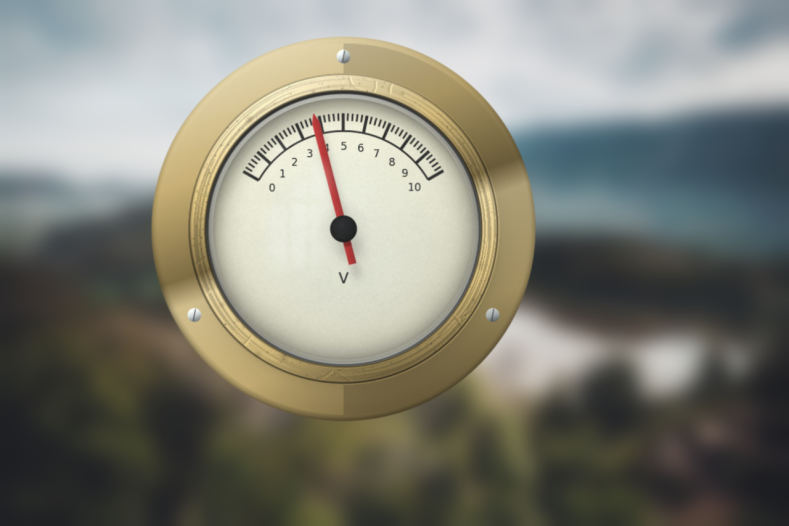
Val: 3.8; V
